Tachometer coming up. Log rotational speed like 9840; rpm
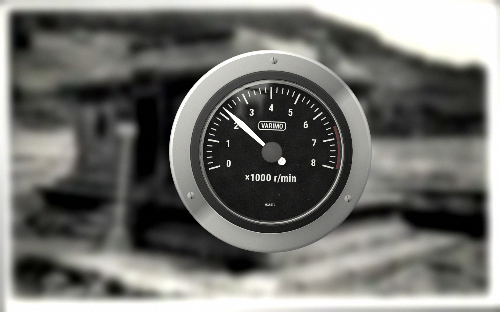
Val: 2200; rpm
